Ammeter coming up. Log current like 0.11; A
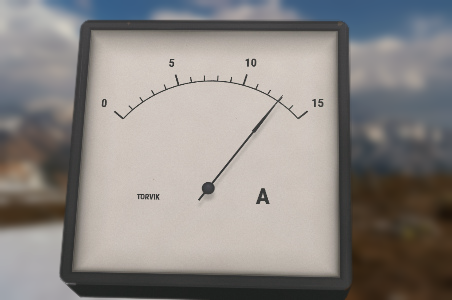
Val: 13; A
